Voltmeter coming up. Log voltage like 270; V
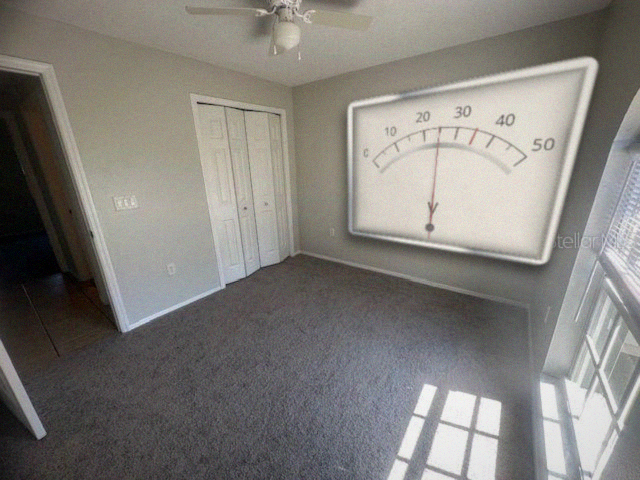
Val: 25; V
